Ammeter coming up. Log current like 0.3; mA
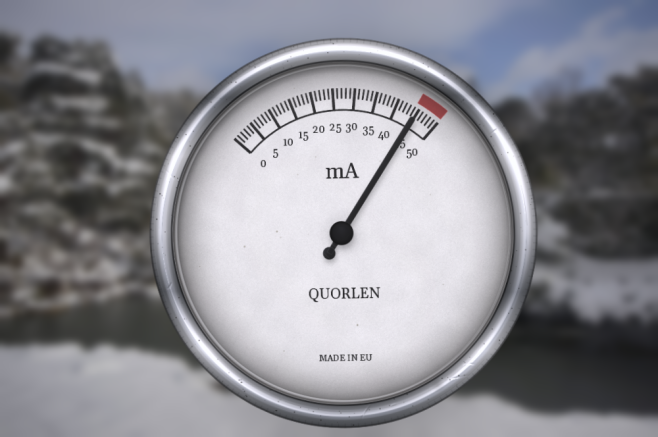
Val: 45; mA
